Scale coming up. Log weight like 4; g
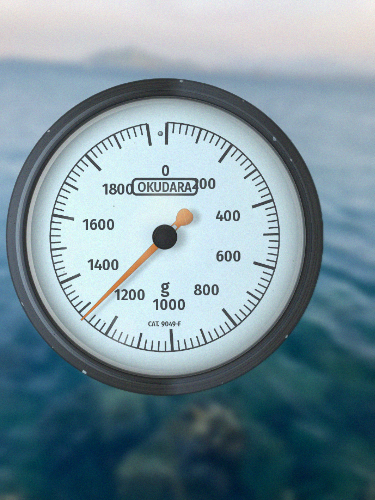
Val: 1280; g
